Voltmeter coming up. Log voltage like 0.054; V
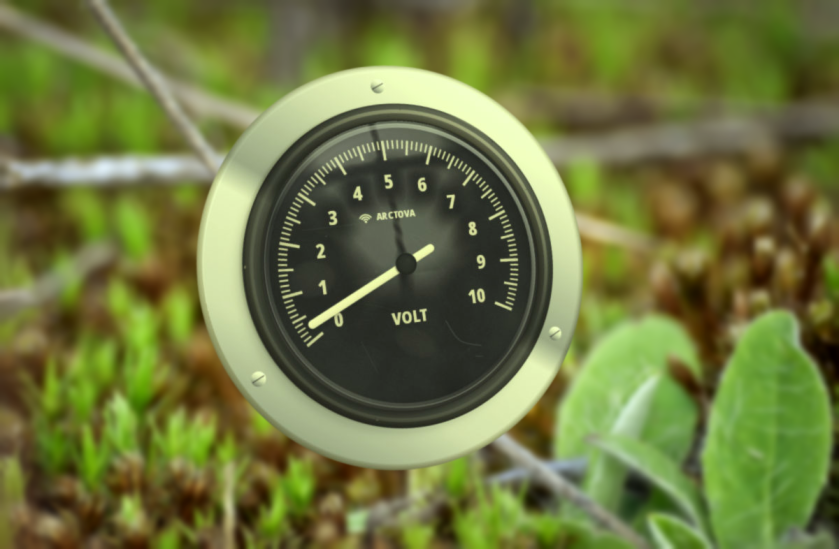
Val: 0.3; V
